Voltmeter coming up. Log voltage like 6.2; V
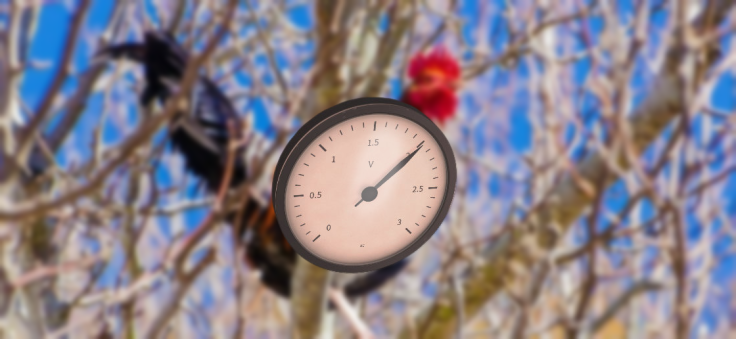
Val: 2; V
